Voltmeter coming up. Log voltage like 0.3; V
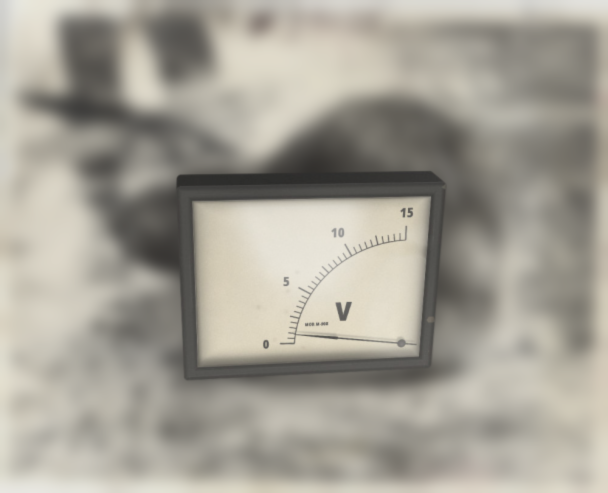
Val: 1; V
